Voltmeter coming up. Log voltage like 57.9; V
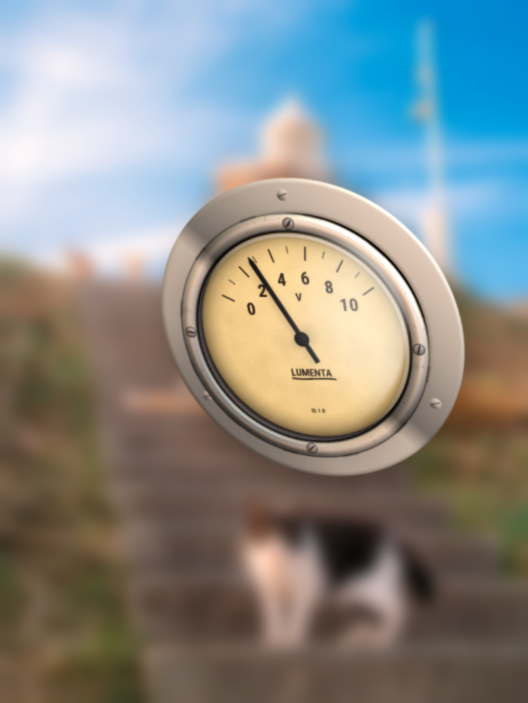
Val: 3; V
